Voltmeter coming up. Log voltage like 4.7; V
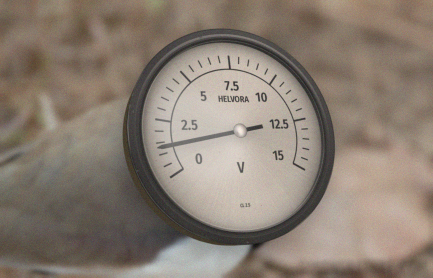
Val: 1.25; V
